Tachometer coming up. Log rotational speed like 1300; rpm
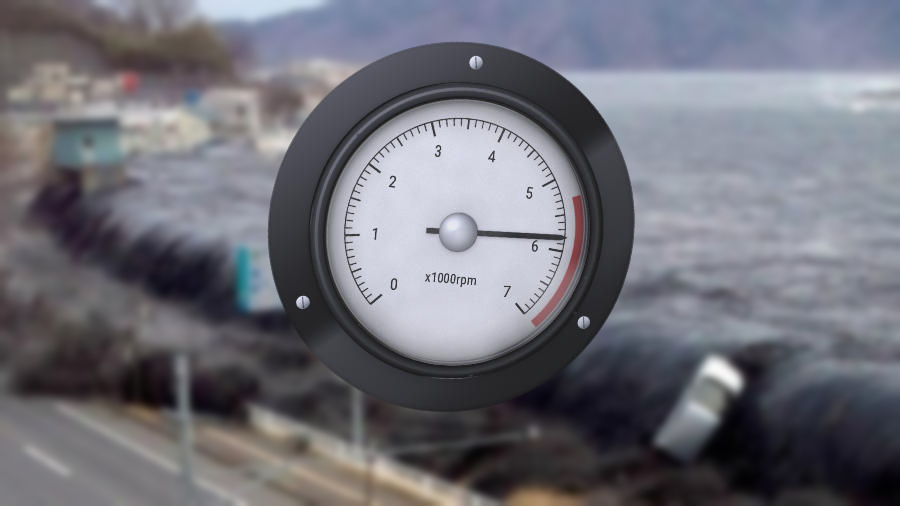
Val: 5800; rpm
